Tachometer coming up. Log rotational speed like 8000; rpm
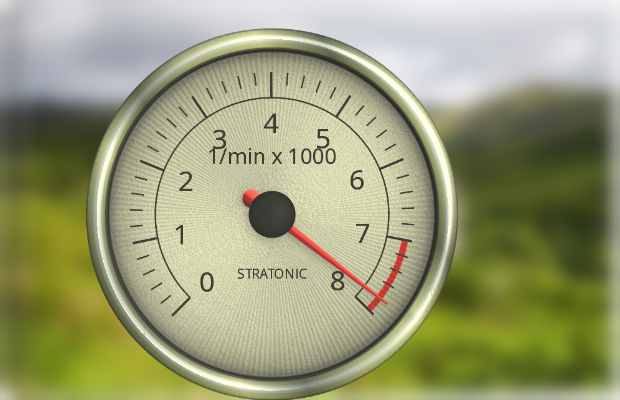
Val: 7800; rpm
